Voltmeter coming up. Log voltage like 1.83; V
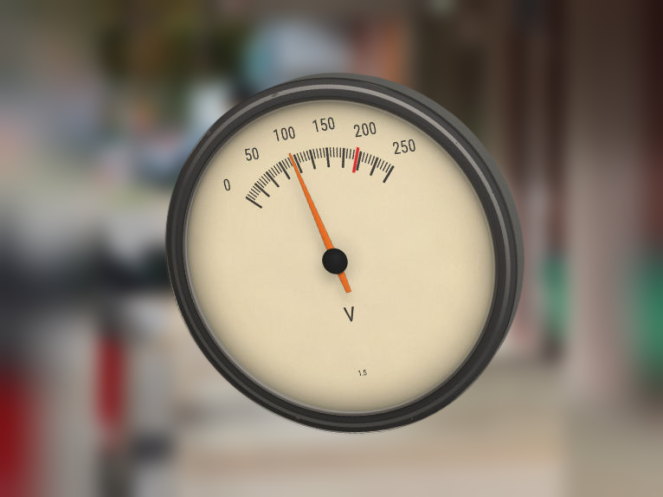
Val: 100; V
